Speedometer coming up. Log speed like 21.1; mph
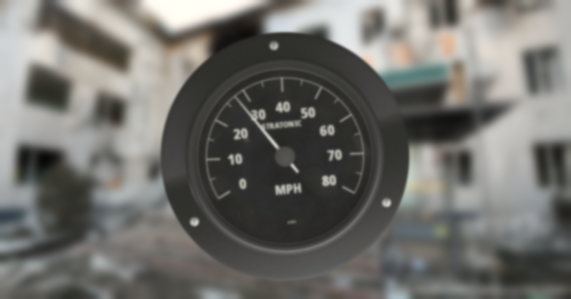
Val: 27.5; mph
